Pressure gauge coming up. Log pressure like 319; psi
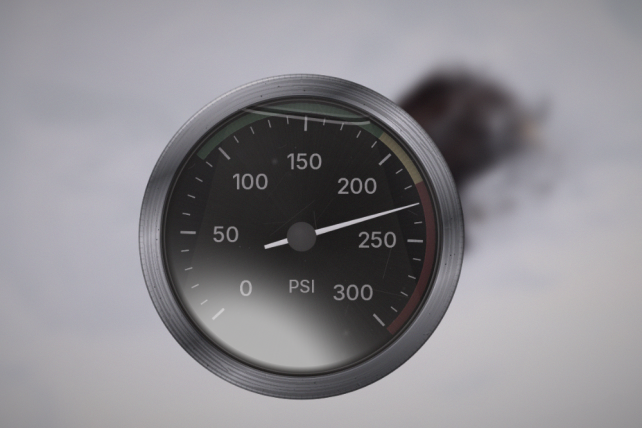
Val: 230; psi
